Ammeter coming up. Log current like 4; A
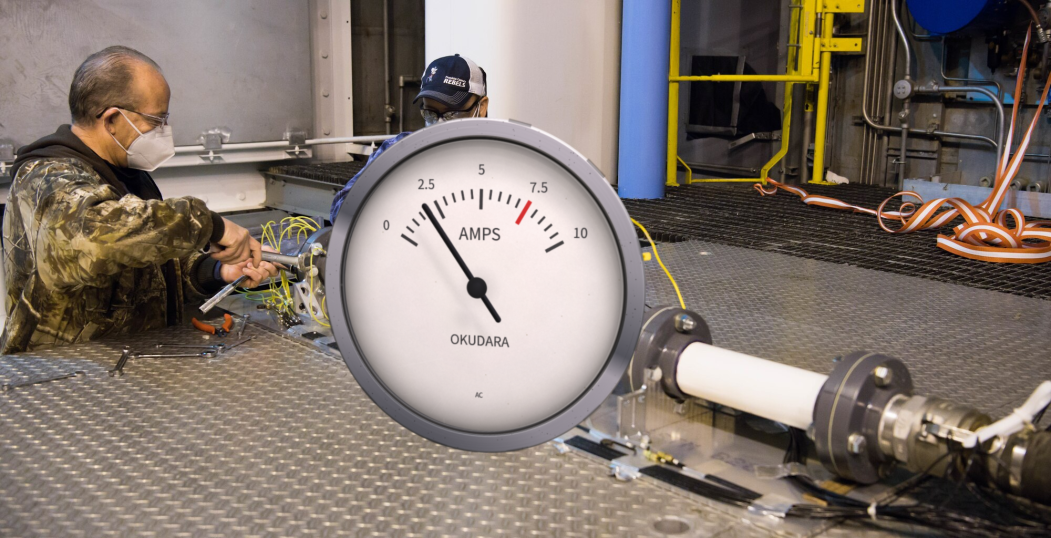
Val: 2; A
